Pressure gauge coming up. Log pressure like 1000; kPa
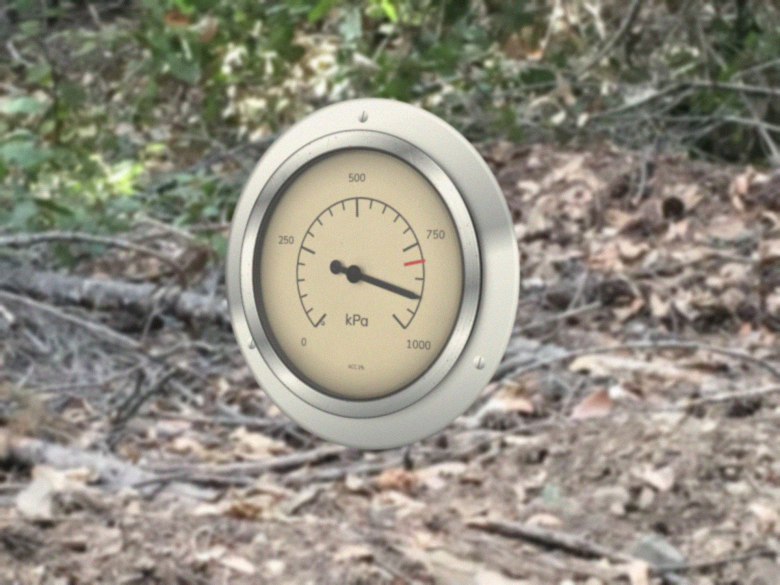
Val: 900; kPa
